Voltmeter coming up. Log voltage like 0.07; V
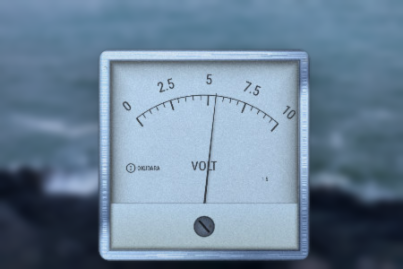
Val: 5.5; V
